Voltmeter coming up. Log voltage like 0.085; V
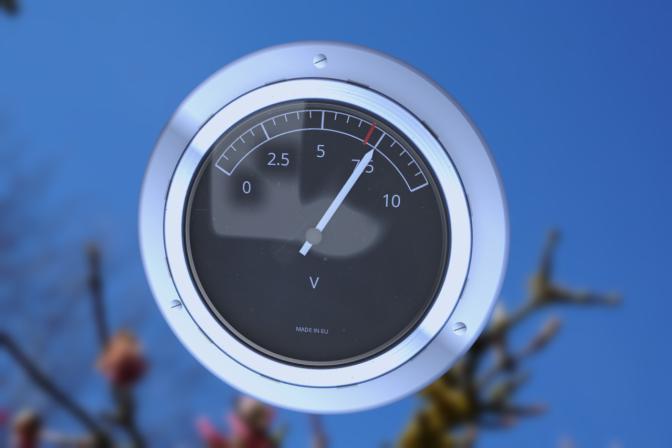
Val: 7.5; V
